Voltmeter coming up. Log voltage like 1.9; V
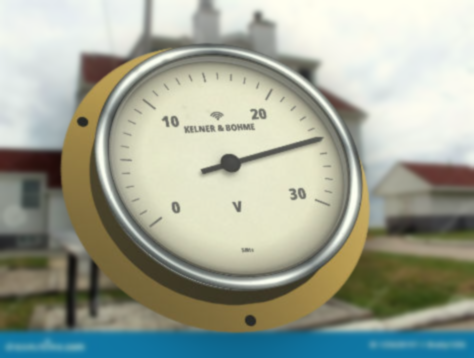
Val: 25; V
